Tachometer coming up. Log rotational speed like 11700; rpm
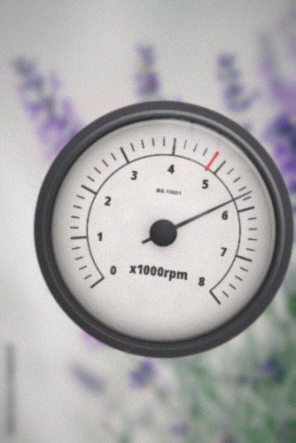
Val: 5700; rpm
